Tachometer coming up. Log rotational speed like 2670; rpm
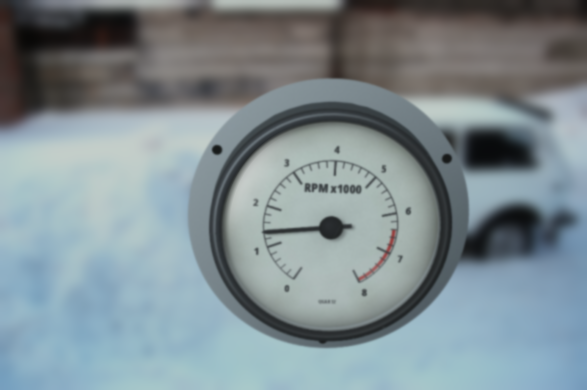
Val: 1400; rpm
